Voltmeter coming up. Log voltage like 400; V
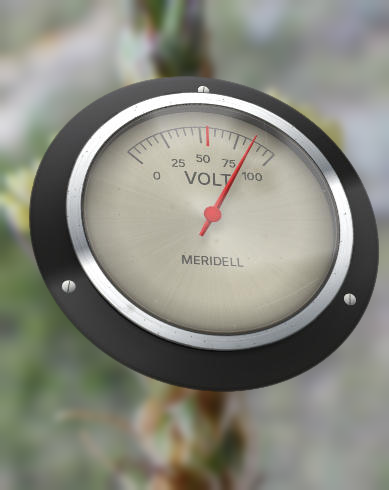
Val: 85; V
